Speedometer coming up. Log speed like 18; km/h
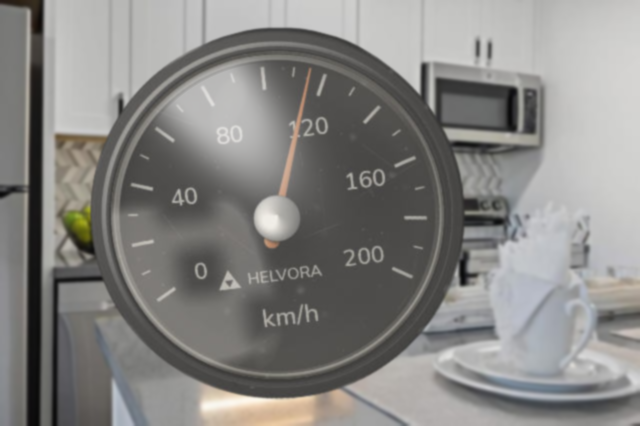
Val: 115; km/h
